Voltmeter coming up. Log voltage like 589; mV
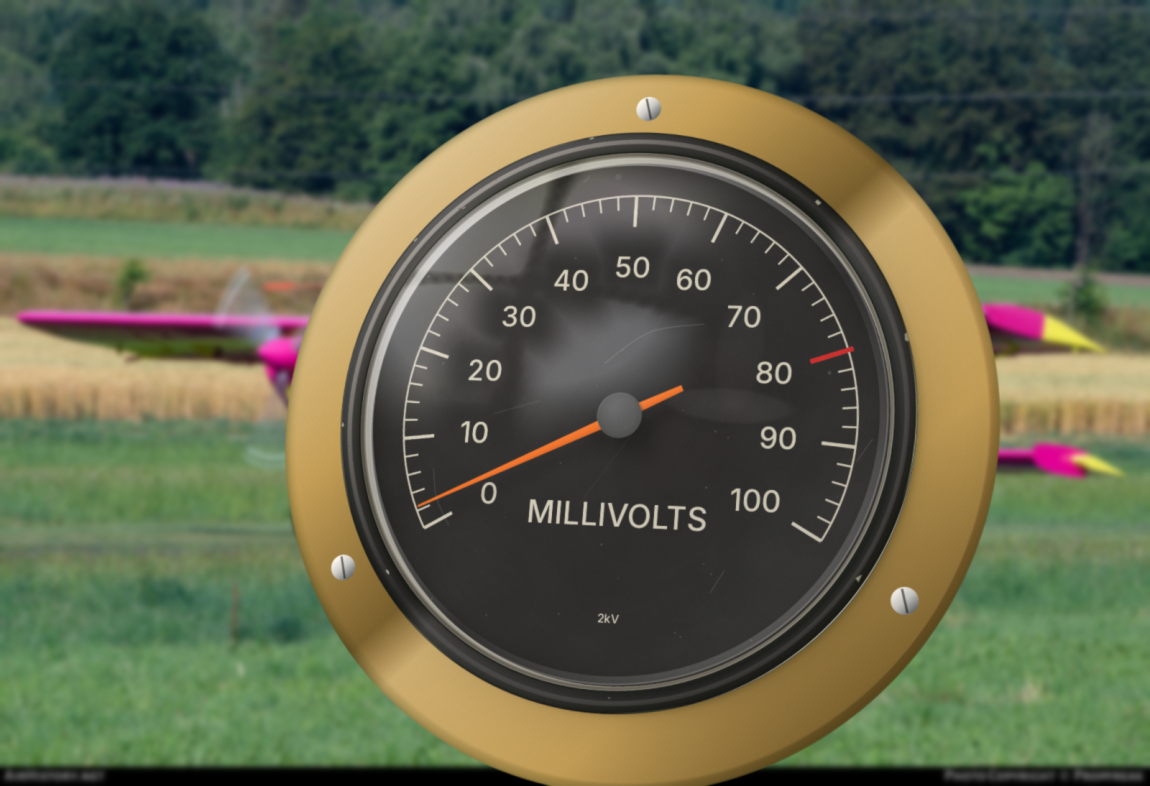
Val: 2; mV
